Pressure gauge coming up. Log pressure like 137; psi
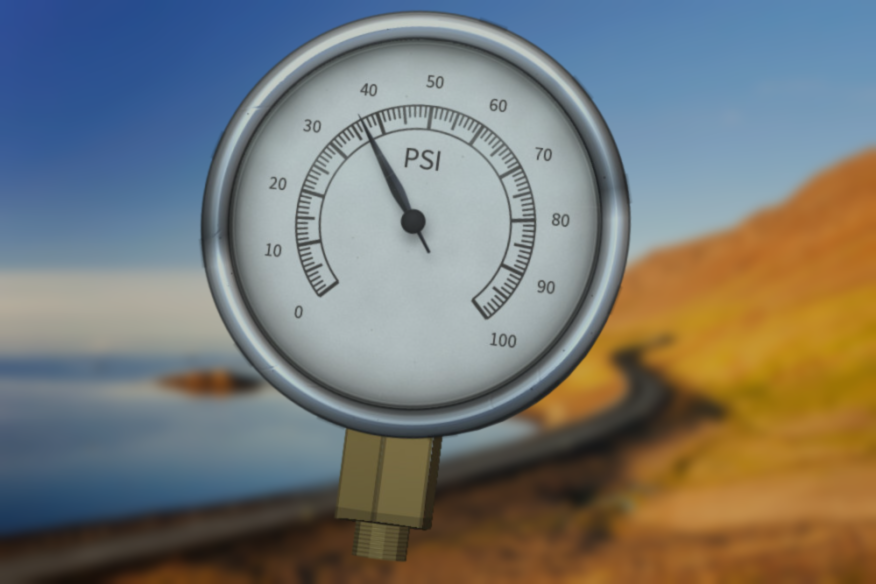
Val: 37; psi
